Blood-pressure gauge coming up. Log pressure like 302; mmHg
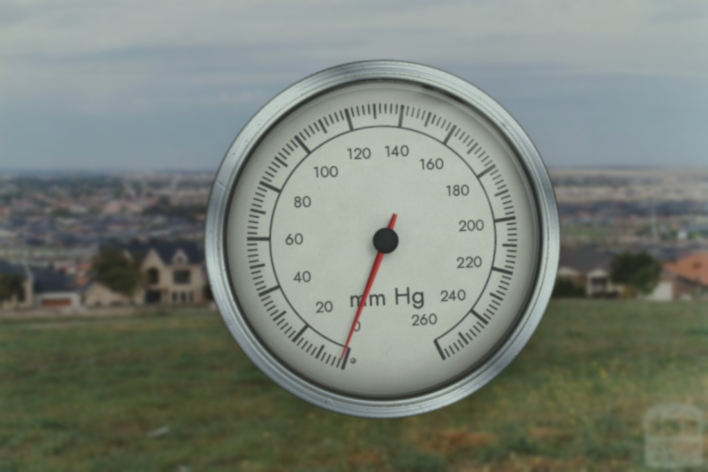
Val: 2; mmHg
